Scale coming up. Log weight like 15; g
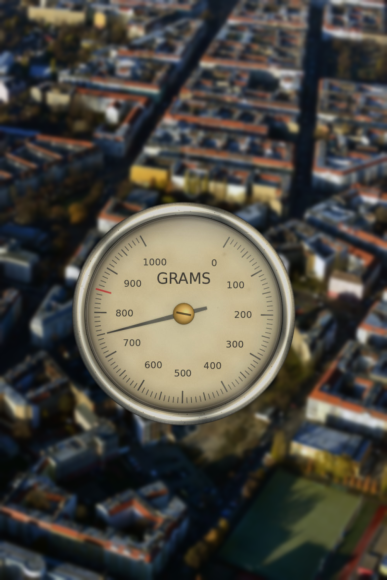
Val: 750; g
